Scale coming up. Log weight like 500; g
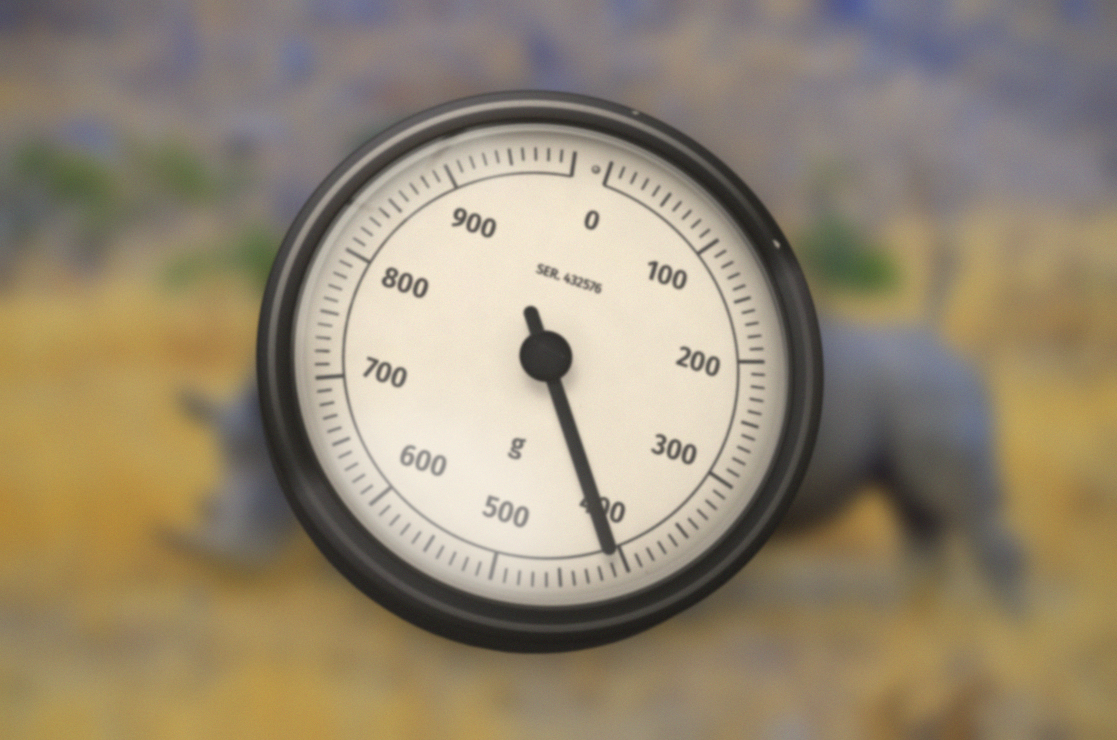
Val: 410; g
